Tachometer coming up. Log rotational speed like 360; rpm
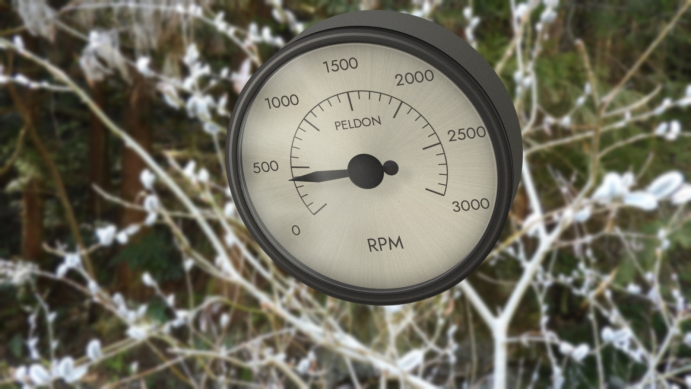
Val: 400; rpm
